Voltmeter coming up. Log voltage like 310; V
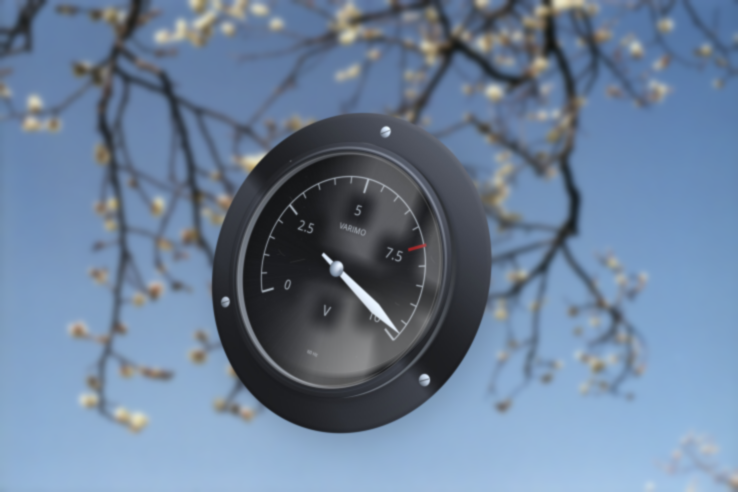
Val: 9.75; V
